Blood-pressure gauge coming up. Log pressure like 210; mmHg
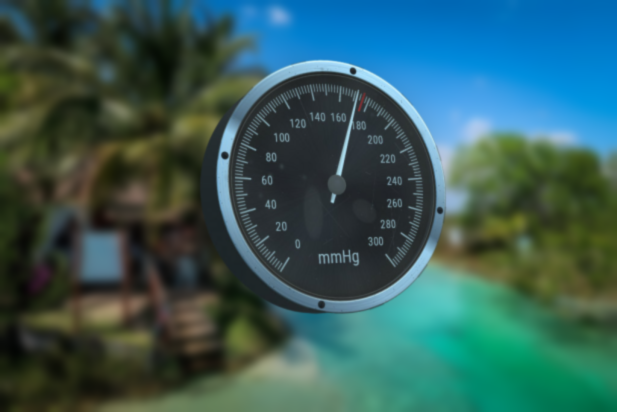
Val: 170; mmHg
